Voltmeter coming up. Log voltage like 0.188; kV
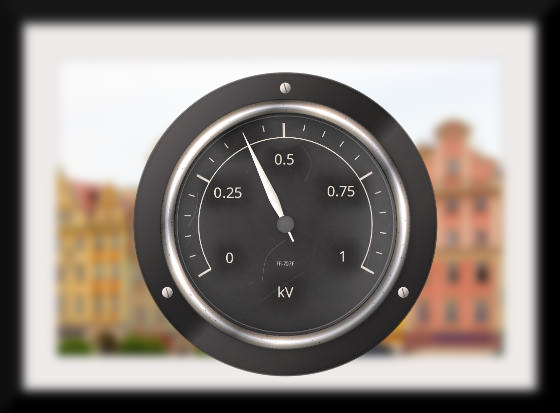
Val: 0.4; kV
